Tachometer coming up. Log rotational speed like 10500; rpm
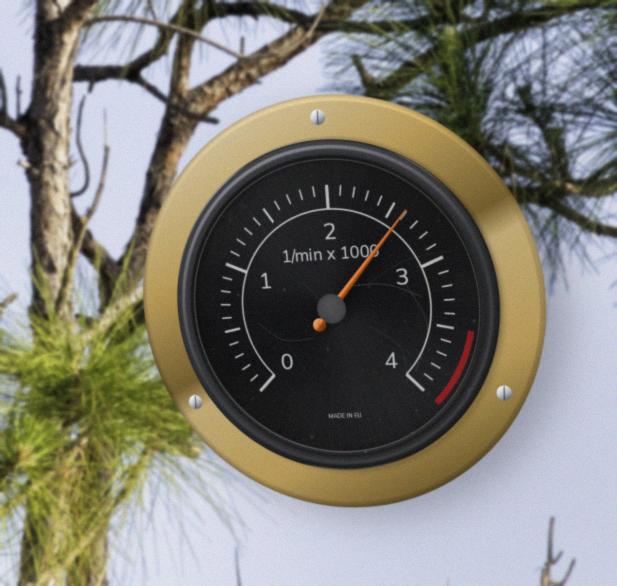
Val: 2600; rpm
